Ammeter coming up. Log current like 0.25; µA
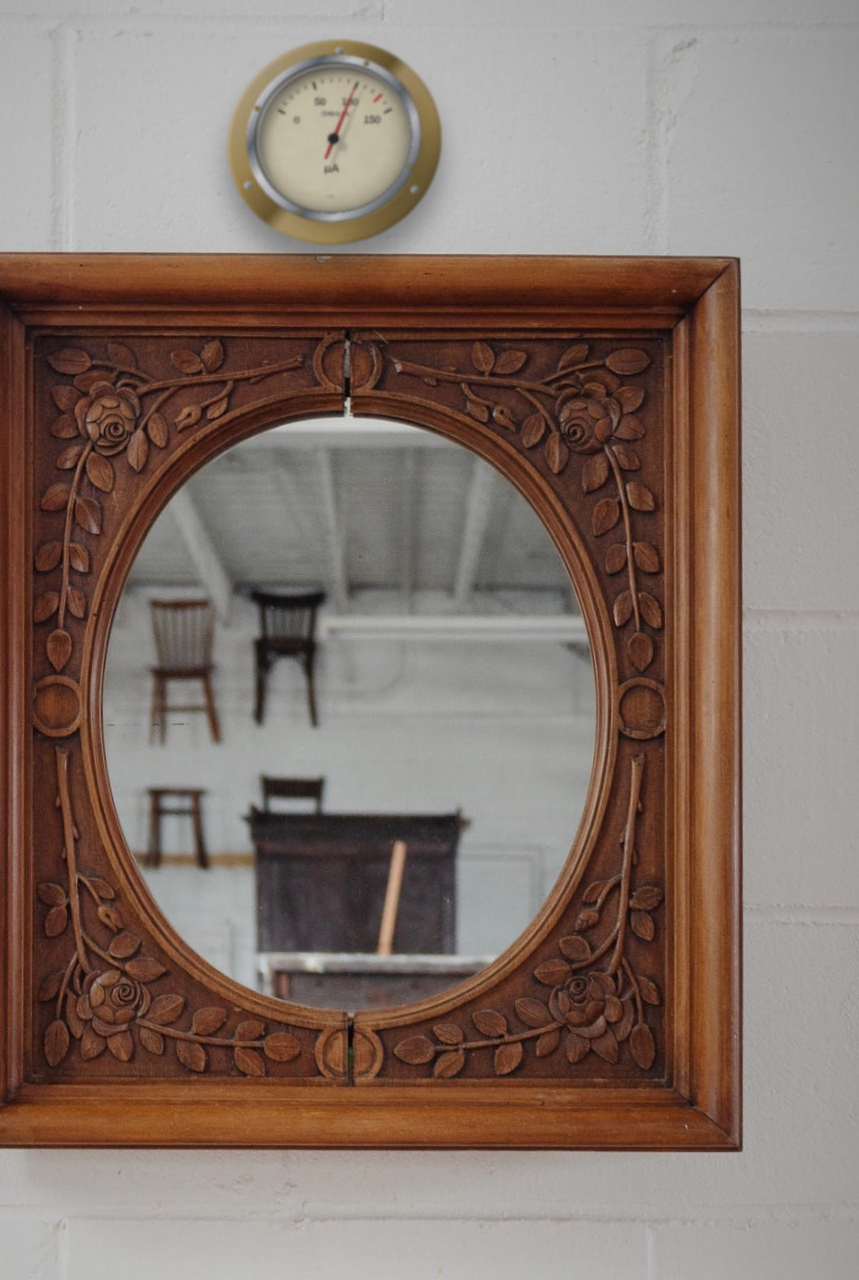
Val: 100; µA
